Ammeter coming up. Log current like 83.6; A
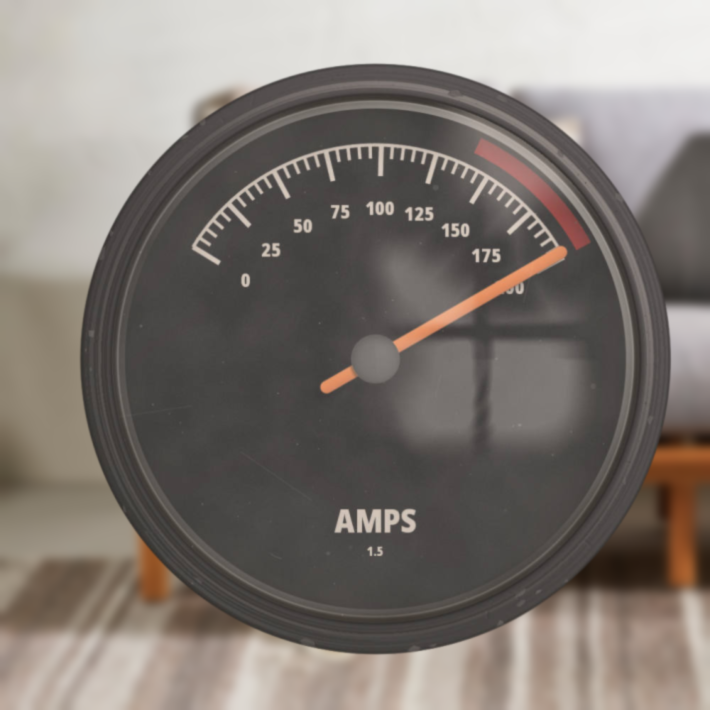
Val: 197.5; A
